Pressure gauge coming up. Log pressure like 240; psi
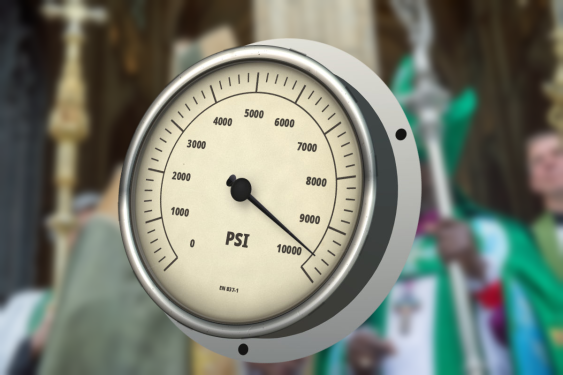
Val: 9600; psi
